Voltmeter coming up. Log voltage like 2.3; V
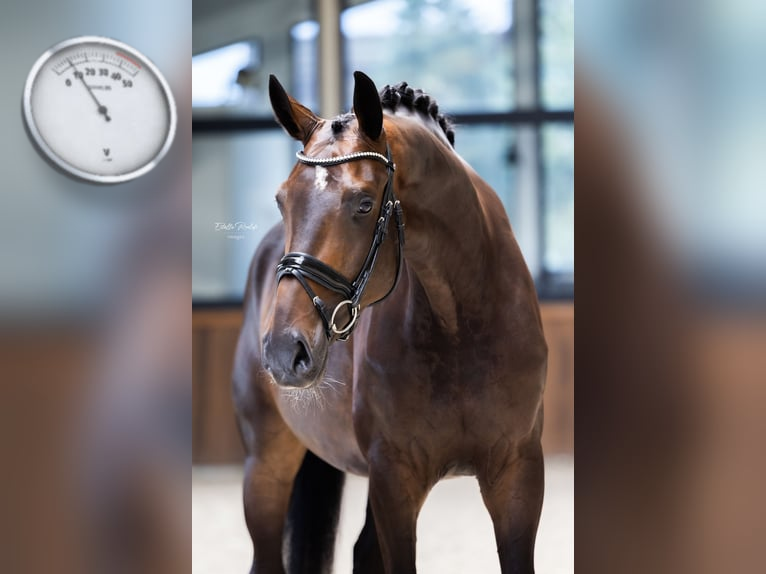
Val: 10; V
